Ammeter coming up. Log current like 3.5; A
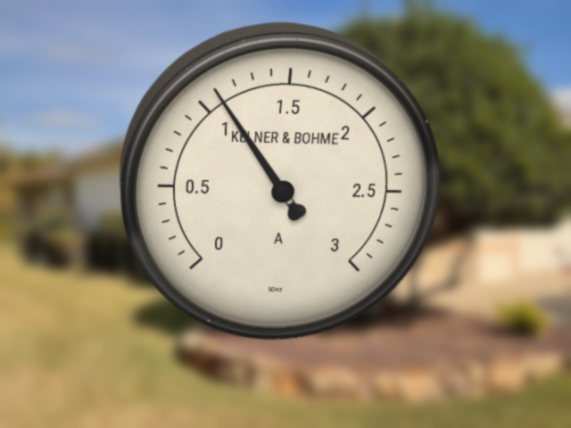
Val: 1.1; A
